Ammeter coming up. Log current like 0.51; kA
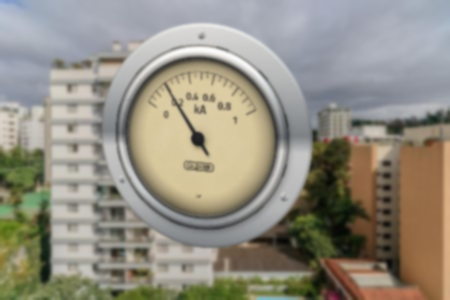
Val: 0.2; kA
